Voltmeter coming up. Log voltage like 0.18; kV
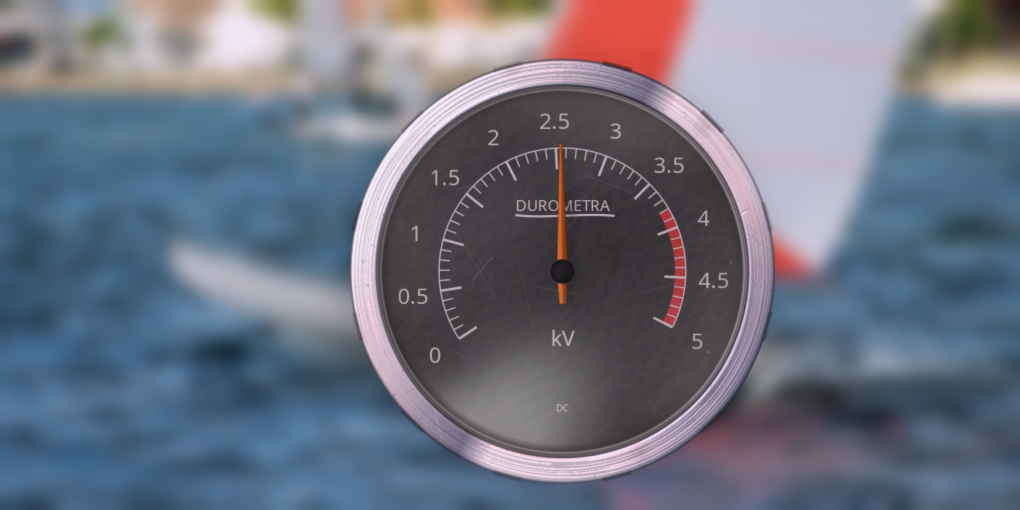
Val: 2.55; kV
